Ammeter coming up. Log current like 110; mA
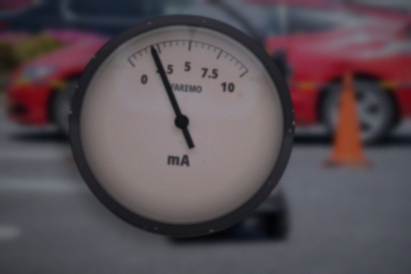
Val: 2; mA
